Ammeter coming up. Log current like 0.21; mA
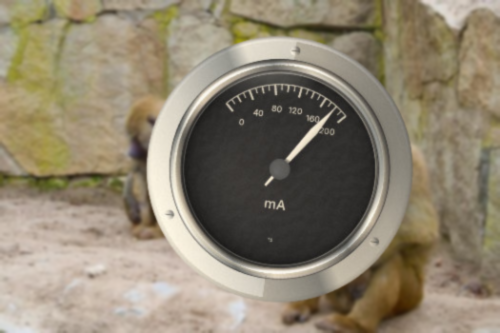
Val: 180; mA
